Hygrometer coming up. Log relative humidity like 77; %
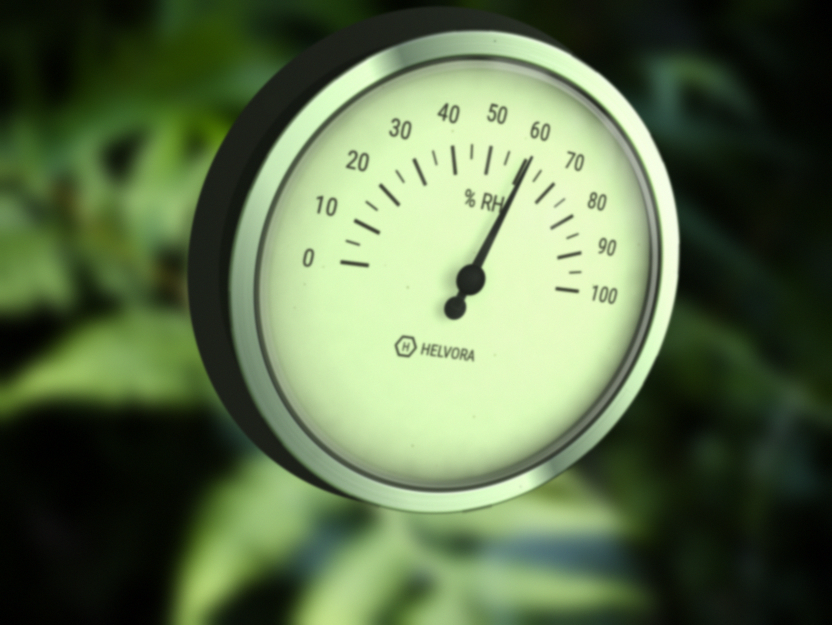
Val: 60; %
